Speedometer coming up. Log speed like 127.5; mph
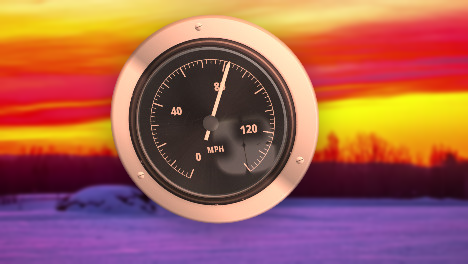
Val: 82; mph
